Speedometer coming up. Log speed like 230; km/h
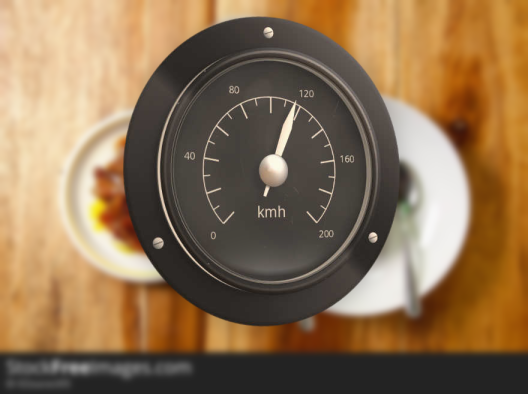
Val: 115; km/h
